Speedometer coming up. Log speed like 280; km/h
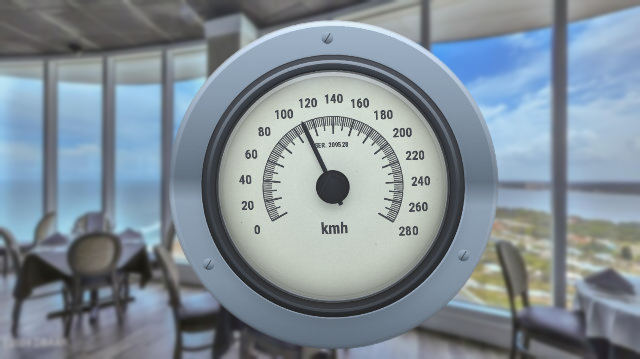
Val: 110; km/h
